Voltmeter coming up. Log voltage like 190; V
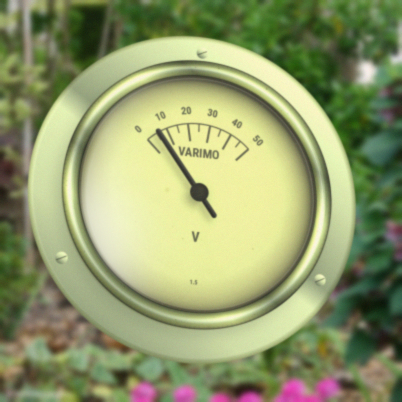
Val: 5; V
